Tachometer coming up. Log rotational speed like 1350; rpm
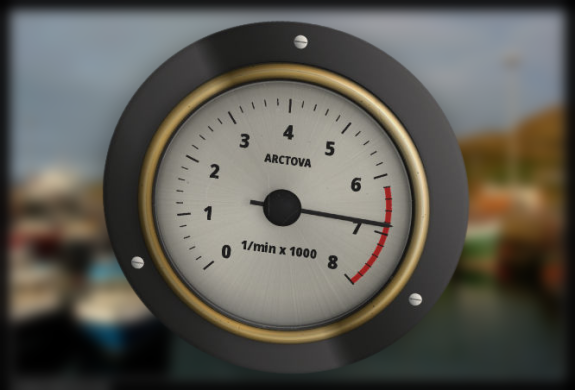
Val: 6800; rpm
